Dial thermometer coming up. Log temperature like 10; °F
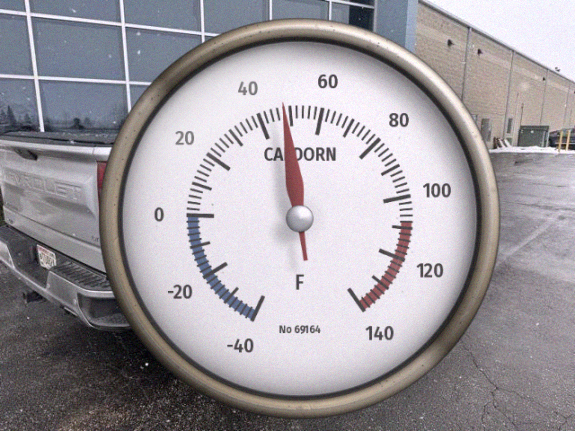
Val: 48; °F
